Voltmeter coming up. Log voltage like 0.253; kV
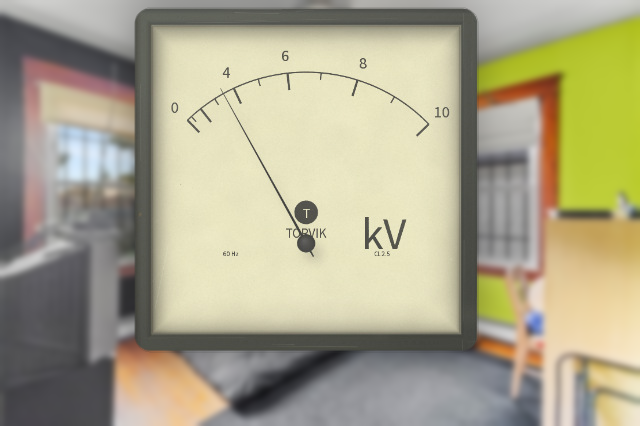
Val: 3.5; kV
